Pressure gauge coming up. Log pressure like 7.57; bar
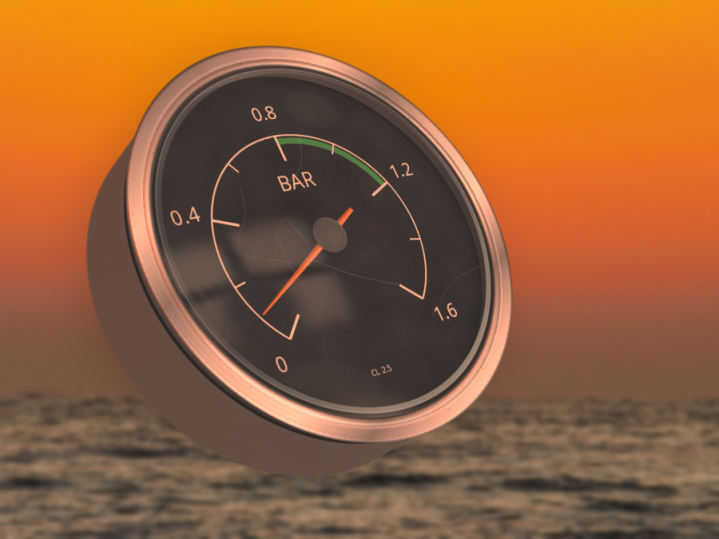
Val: 0.1; bar
